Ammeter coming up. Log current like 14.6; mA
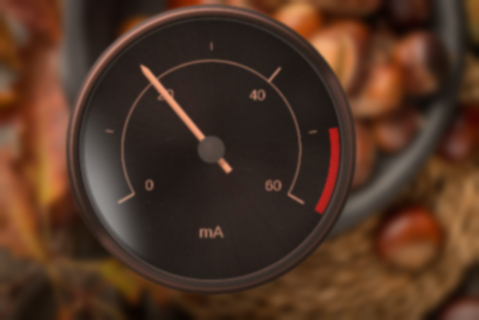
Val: 20; mA
